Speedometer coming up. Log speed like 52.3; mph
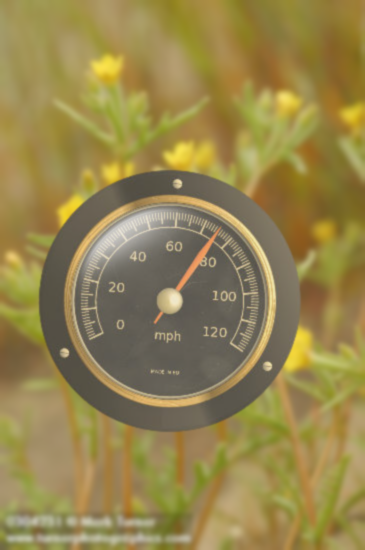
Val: 75; mph
